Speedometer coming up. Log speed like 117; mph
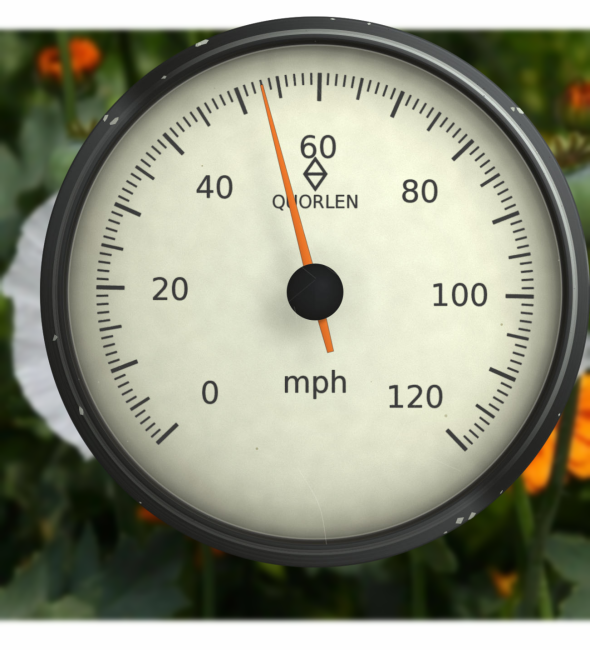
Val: 53; mph
